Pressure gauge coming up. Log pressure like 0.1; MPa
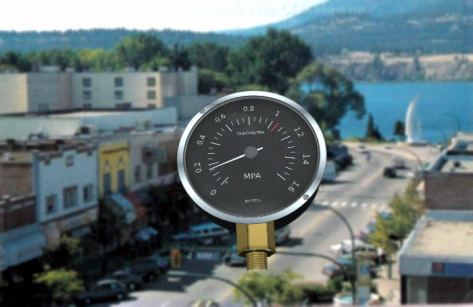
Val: 0.15; MPa
